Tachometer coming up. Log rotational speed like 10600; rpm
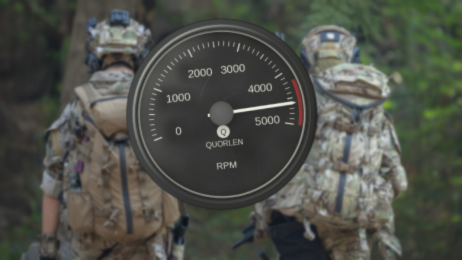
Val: 4600; rpm
